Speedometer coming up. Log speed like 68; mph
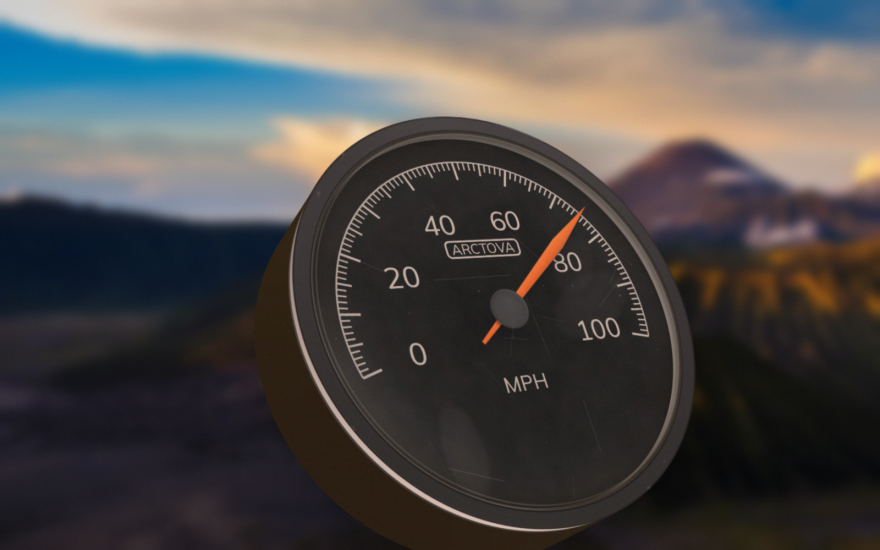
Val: 75; mph
